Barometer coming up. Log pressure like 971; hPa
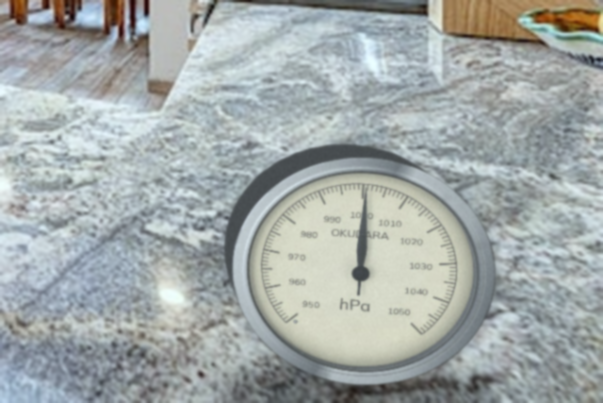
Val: 1000; hPa
